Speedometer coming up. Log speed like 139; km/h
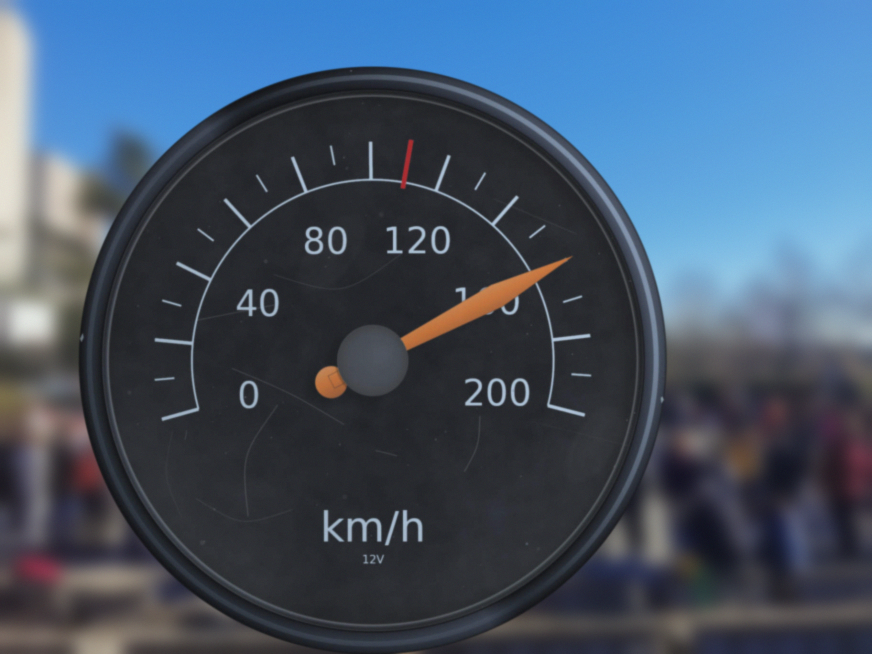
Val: 160; km/h
